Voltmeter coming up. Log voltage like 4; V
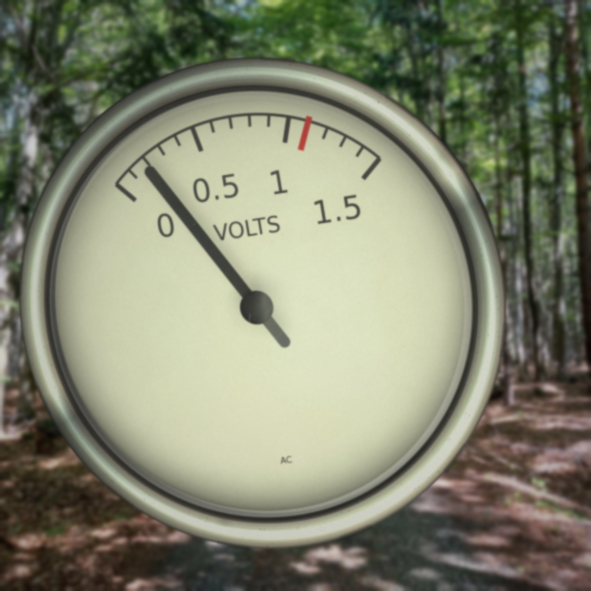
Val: 0.2; V
